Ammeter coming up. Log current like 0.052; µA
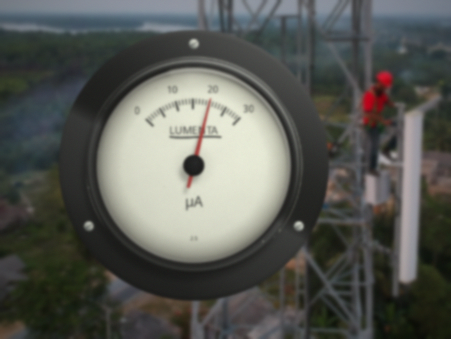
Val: 20; µA
